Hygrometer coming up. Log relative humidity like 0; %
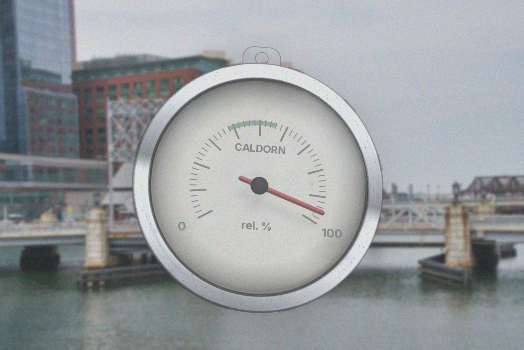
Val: 96; %
